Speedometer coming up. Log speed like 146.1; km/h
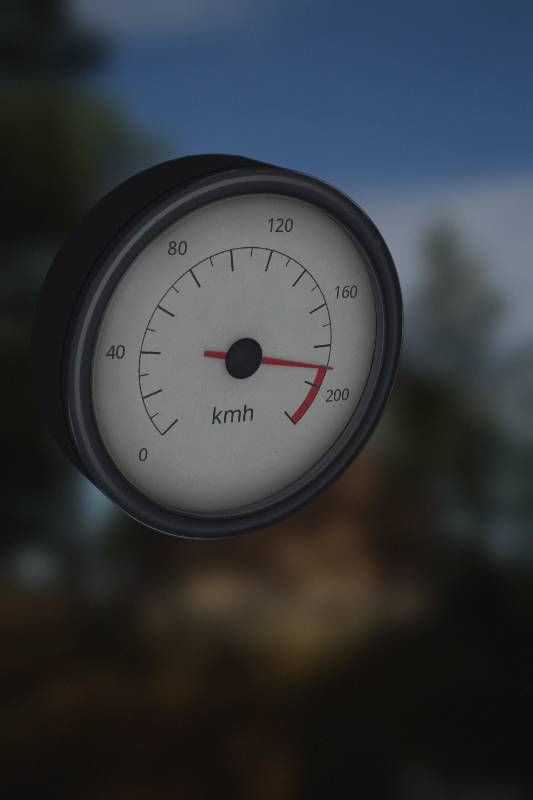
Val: 190; km/h
